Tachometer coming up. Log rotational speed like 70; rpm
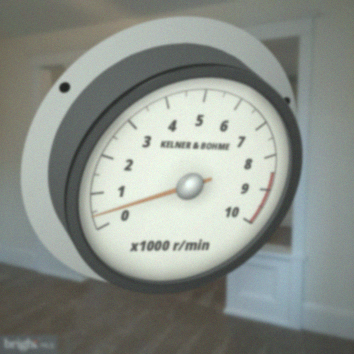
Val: 500; rpm
